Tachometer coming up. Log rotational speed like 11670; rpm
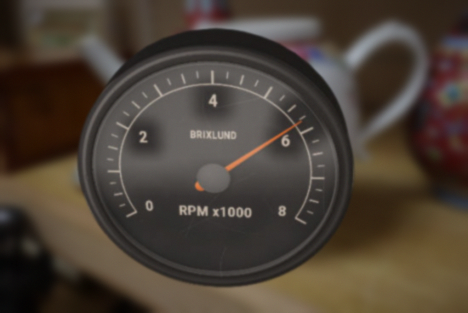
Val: 5750; rpm
